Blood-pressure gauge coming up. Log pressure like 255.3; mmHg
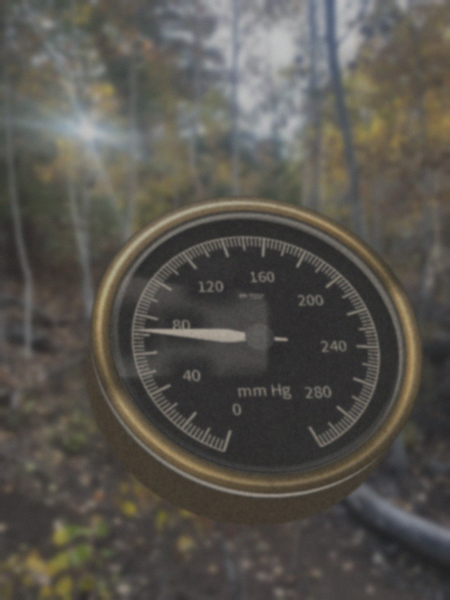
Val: 70; mmHg
